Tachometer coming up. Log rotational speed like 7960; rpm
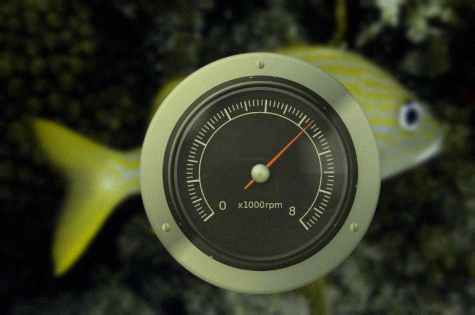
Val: 5200; rpm
